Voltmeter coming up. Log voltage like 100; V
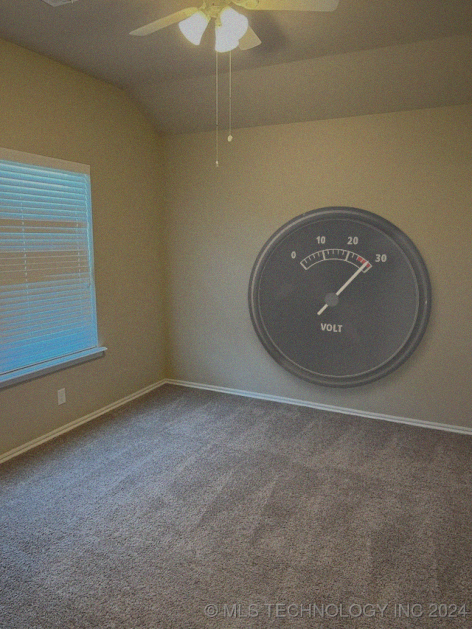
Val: 28; V
